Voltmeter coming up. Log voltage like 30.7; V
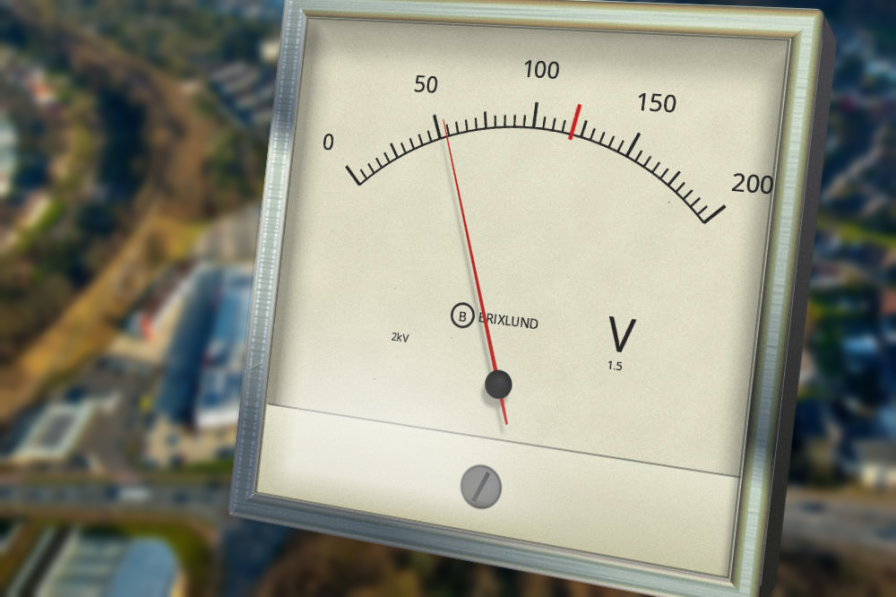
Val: 55; V
